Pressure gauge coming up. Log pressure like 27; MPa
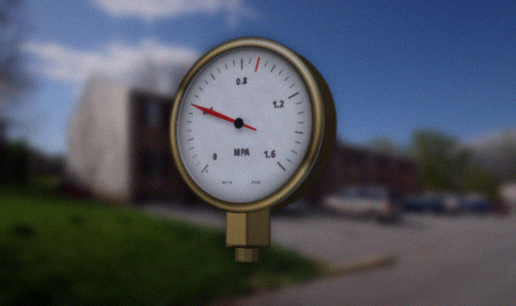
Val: 0.4; MPa
